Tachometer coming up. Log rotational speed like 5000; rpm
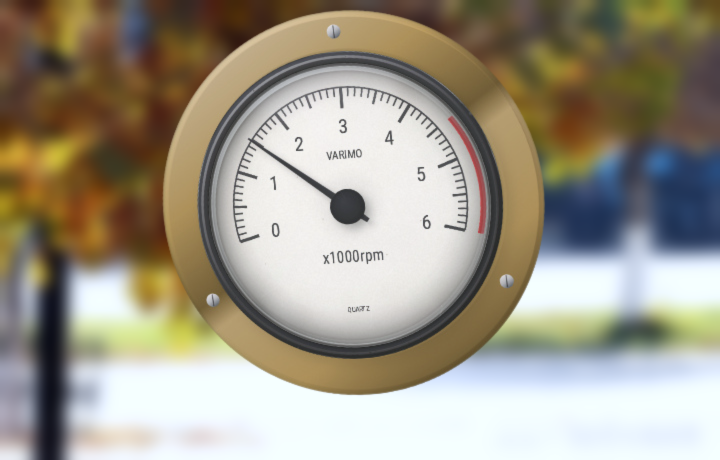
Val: 1500; rpm
